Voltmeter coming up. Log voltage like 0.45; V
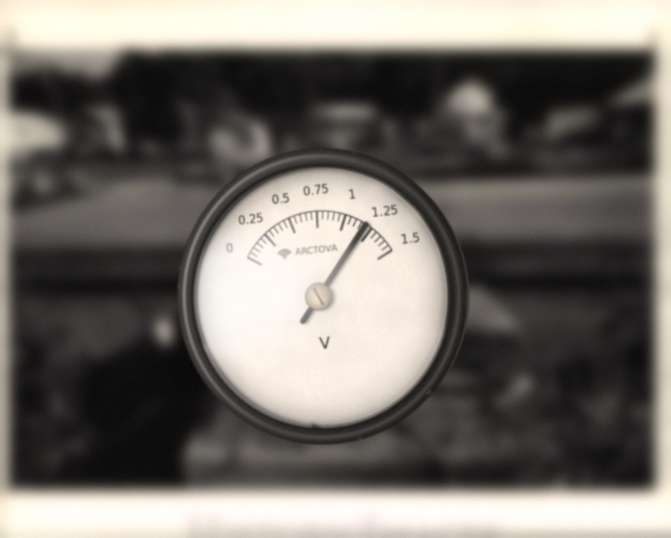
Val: 1.2; V
